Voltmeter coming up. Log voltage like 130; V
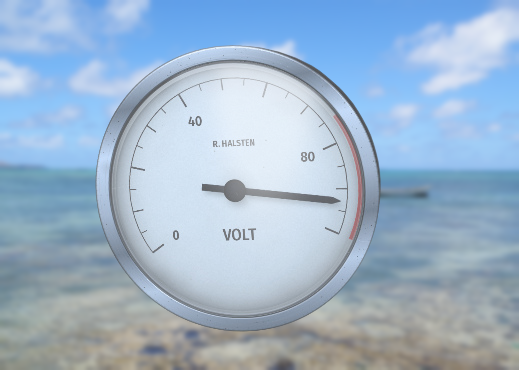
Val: 92.5; V
